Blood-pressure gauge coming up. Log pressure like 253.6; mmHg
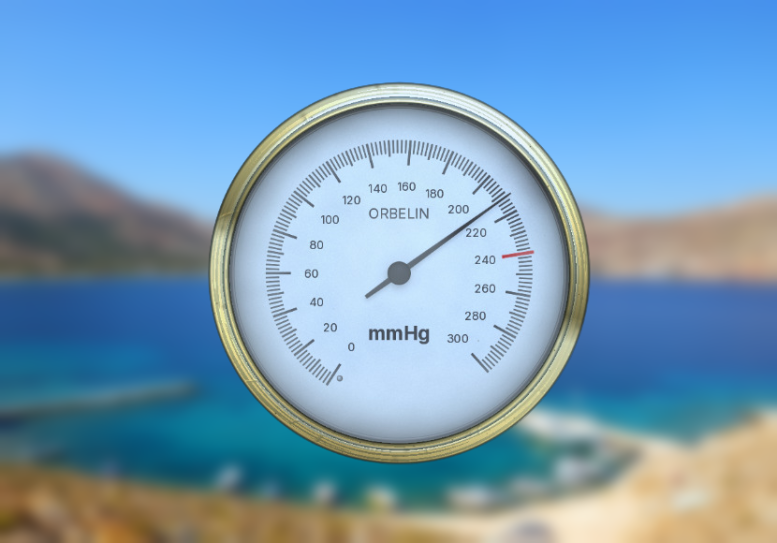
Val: 212; mmHg
